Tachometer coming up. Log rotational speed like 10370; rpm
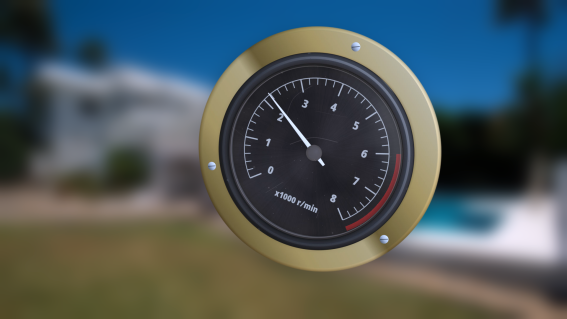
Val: 2200; rpm
